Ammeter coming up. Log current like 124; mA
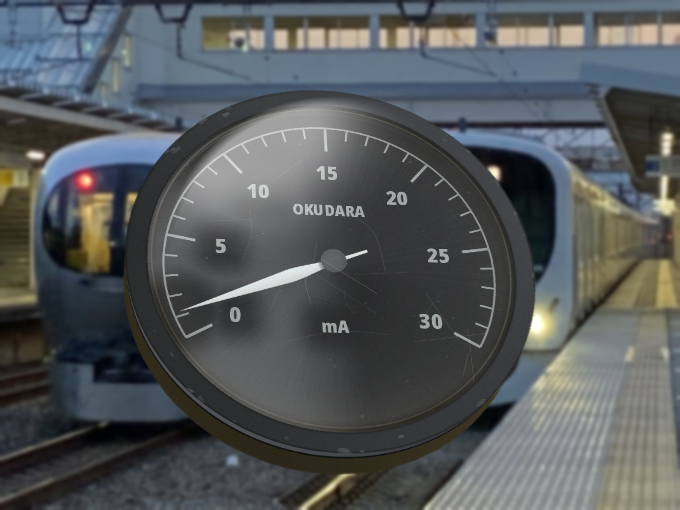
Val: 1; mA
